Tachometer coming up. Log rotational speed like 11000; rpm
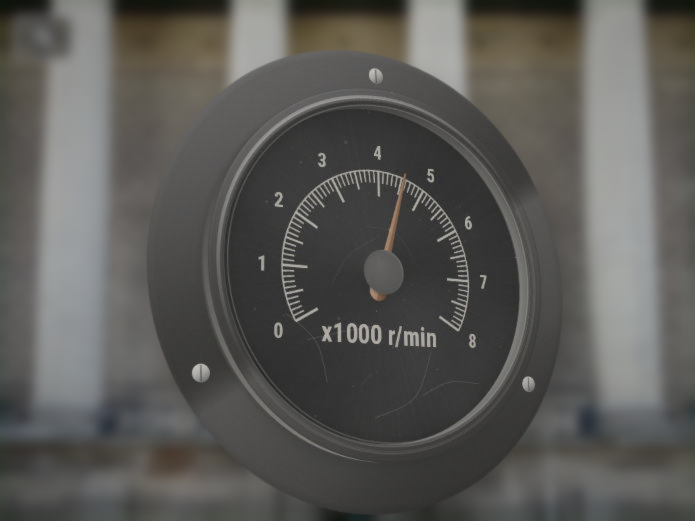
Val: 4500; rpm
